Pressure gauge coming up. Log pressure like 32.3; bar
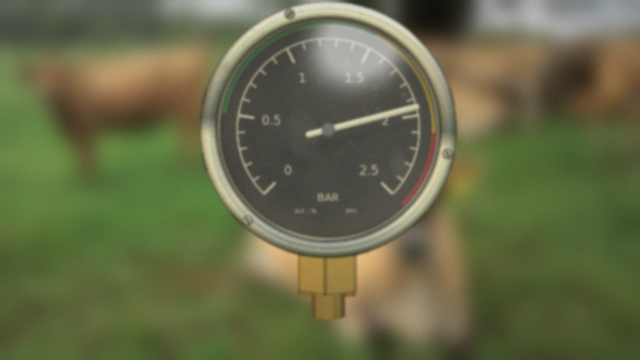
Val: 1.95; bar
